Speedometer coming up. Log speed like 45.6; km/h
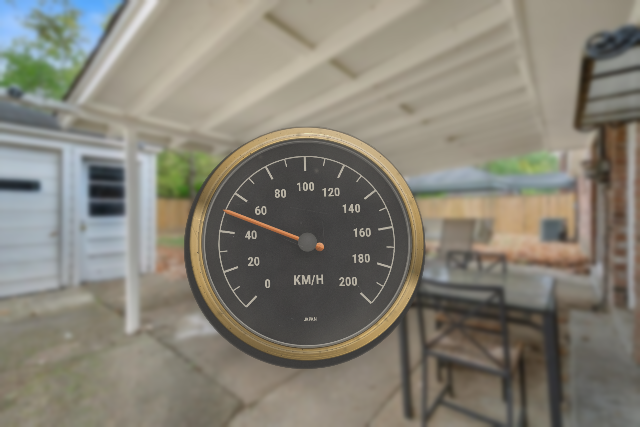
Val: 50; km/h
